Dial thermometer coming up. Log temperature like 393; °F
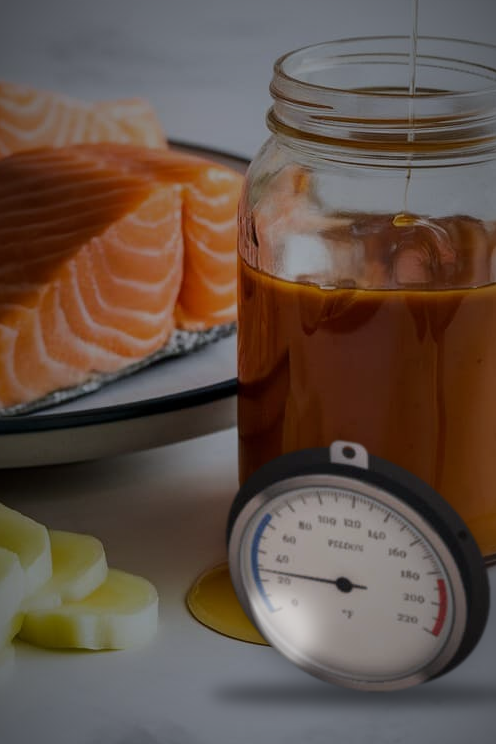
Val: 30; °F
